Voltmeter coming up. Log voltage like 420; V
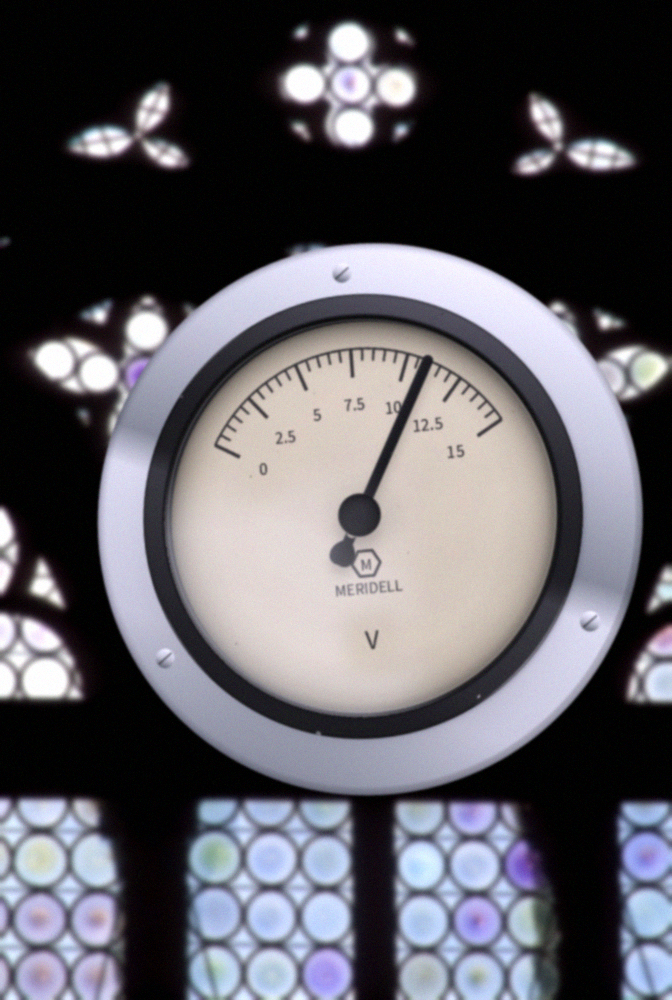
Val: 11; V
